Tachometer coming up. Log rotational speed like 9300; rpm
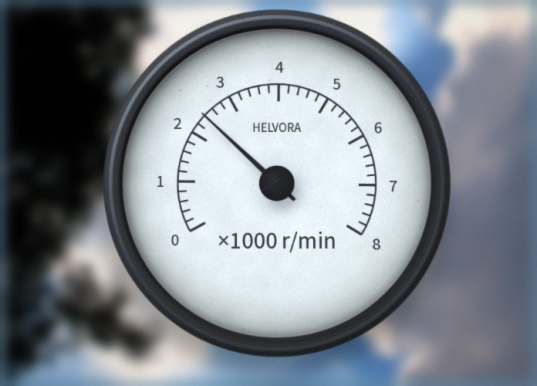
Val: 2400; rpm
